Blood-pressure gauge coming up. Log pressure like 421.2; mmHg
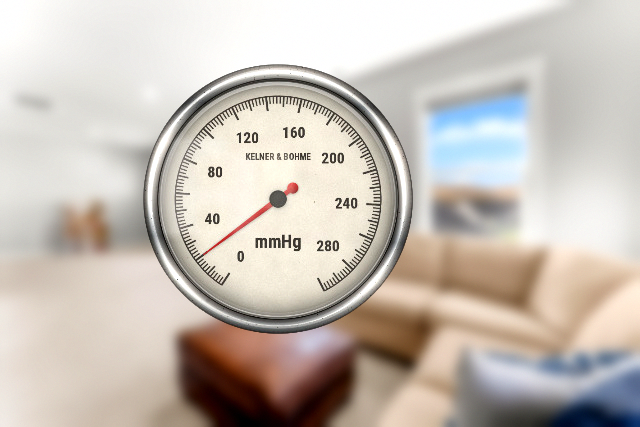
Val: 20; mmHg
